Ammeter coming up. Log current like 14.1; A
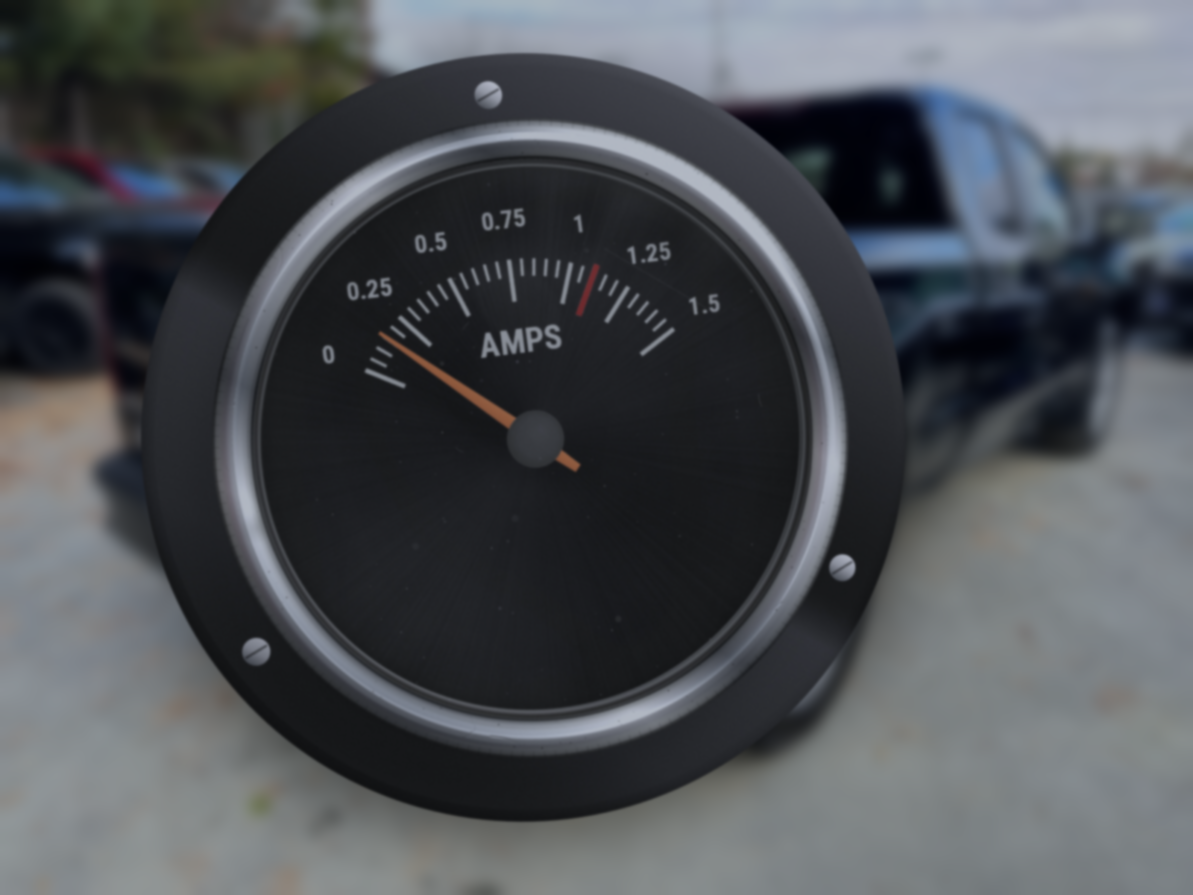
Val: 0.15; A
